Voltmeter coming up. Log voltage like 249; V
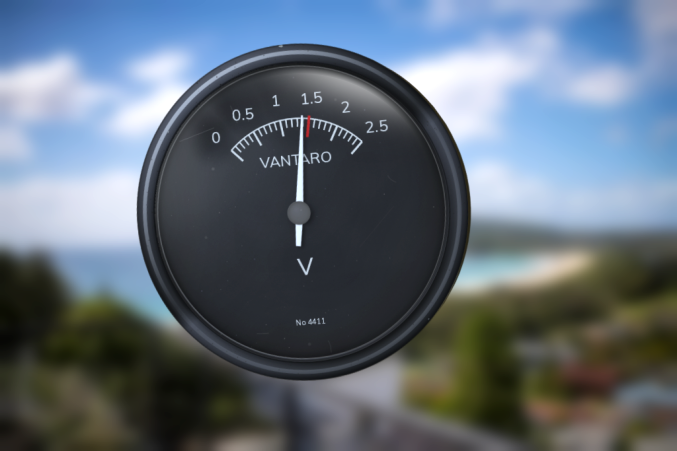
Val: 1.4; V
